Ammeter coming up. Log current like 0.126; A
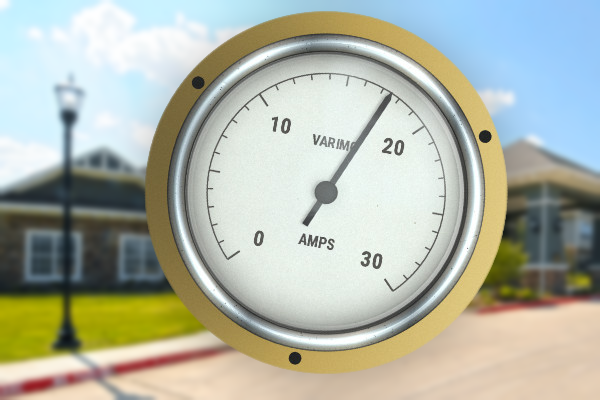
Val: 17.5; A
